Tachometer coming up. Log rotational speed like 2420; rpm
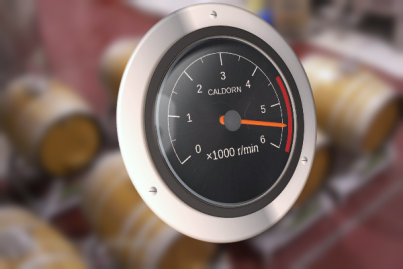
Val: 5500; rpm
